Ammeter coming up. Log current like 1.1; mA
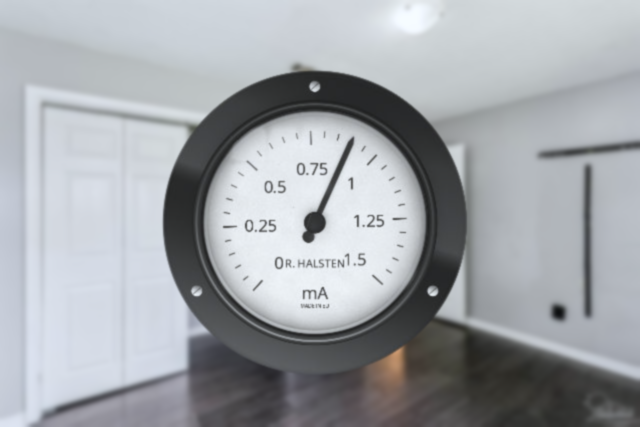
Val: 0.9; mA
